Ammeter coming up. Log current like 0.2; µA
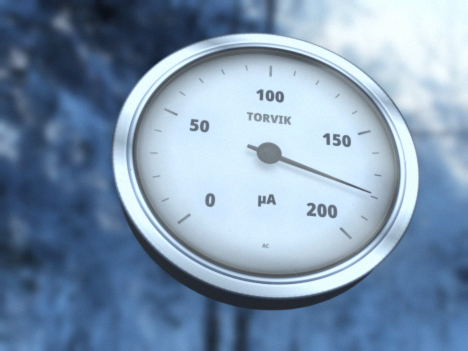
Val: 180; µA
